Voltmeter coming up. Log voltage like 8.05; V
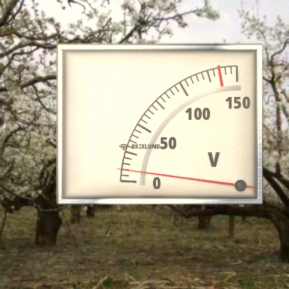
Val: 10; V
